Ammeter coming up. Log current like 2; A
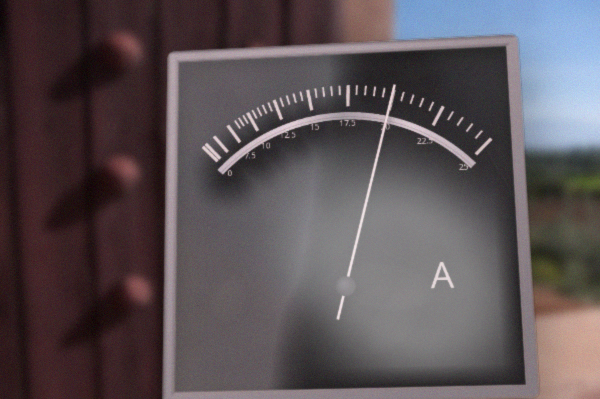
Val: 20; A
